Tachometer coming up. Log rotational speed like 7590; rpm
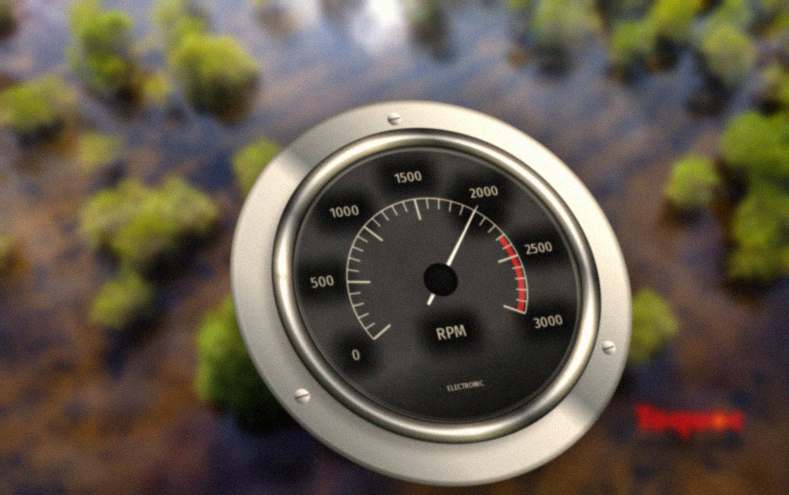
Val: 2000; rpm
